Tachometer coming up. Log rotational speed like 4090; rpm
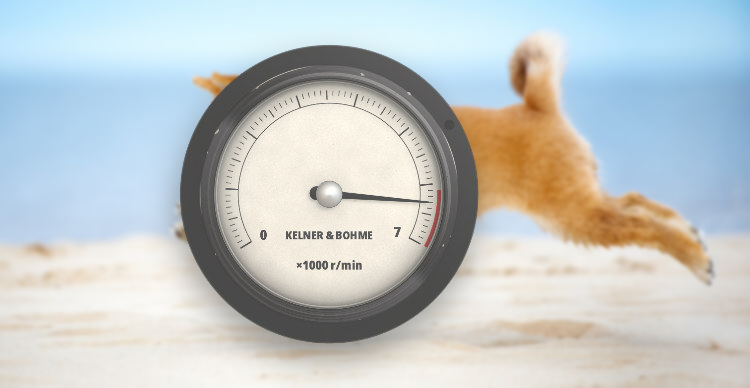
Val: 6300; rpm
